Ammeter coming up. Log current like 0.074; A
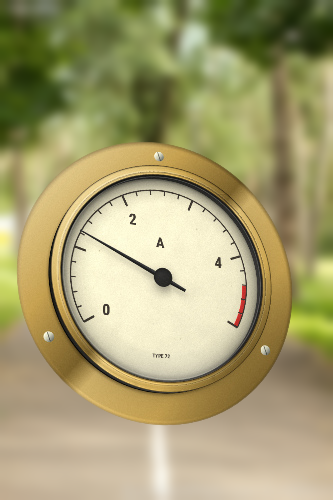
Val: 1.2; A
